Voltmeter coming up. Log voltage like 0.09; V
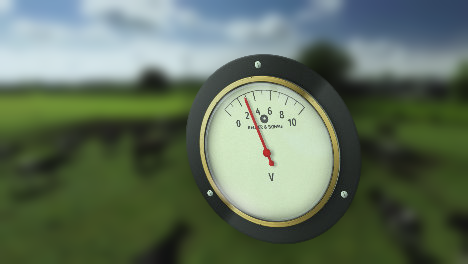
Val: 3; V
